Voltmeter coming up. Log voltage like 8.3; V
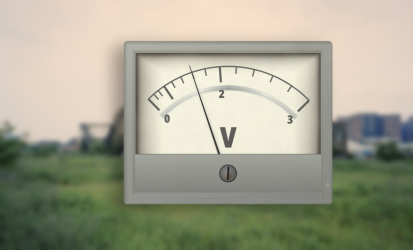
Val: 1.6; V
